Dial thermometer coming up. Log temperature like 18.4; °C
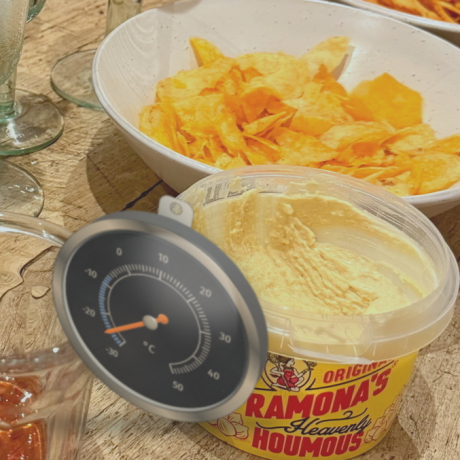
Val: -25; °C
